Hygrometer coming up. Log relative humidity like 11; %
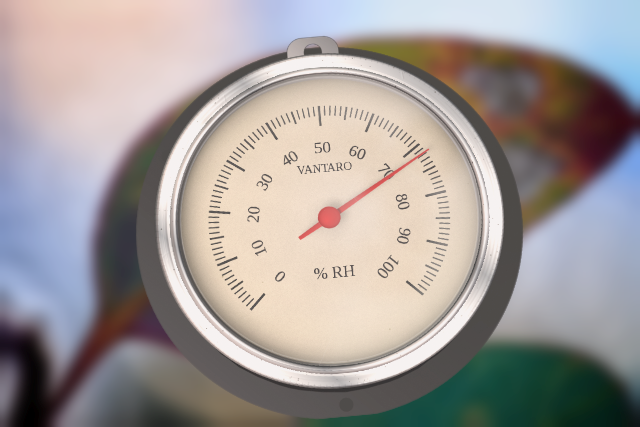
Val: 72; %
